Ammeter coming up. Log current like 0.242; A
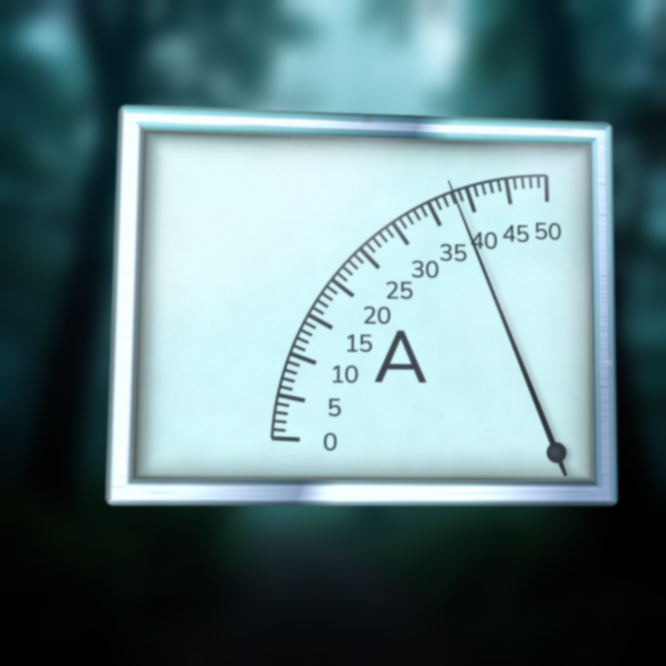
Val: 38; A
